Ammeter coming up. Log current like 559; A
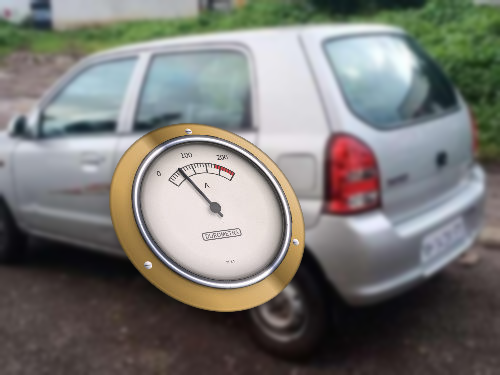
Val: 50; A
